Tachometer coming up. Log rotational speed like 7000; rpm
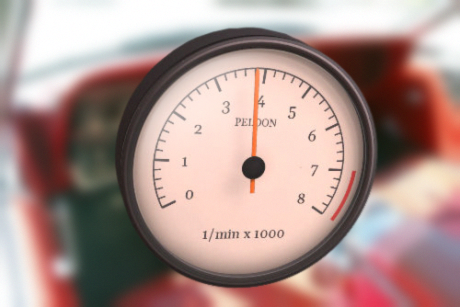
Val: 3800; rpm
